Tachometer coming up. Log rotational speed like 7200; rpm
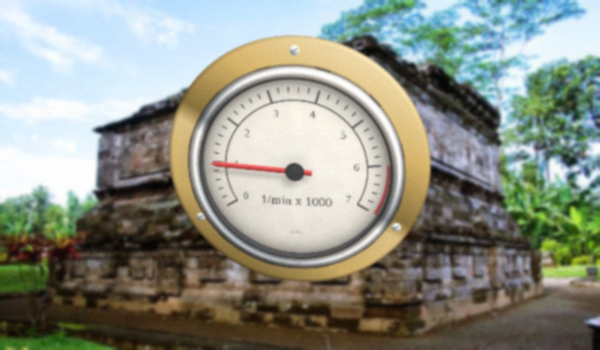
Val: 1000; rpm
